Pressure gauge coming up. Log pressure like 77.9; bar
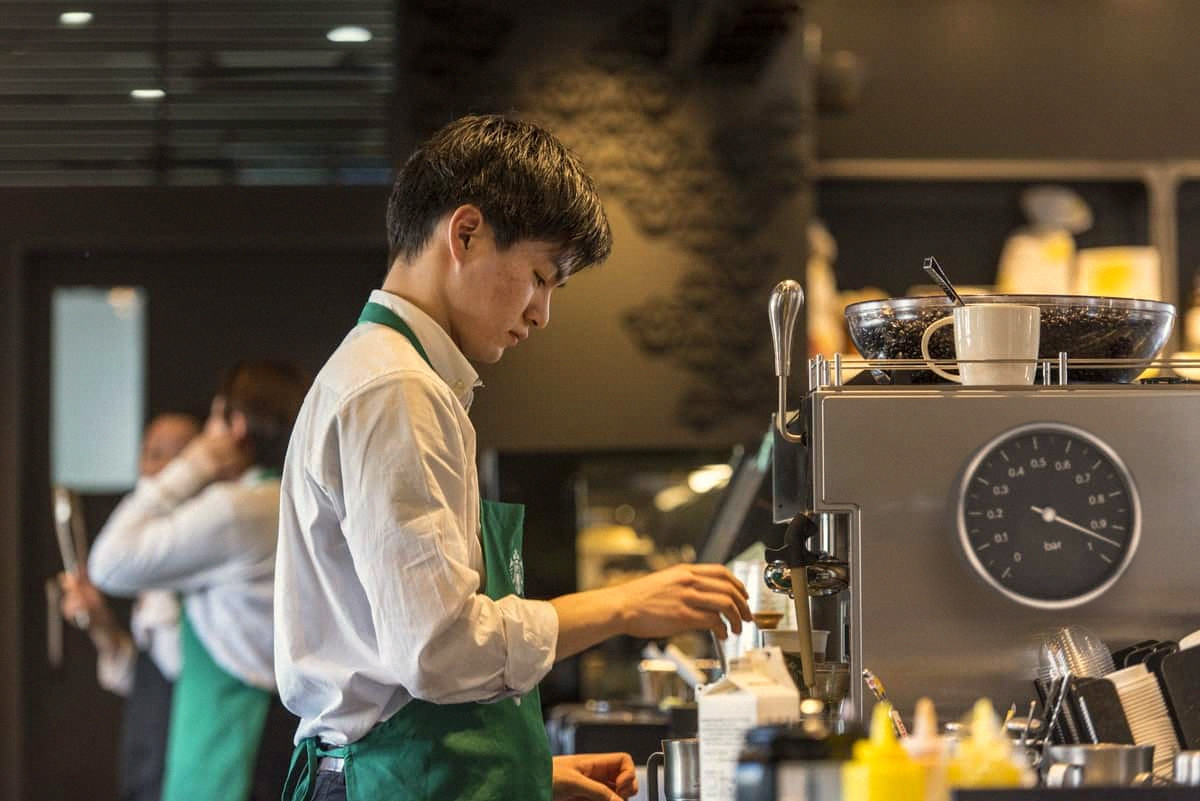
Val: 0.95; bar
